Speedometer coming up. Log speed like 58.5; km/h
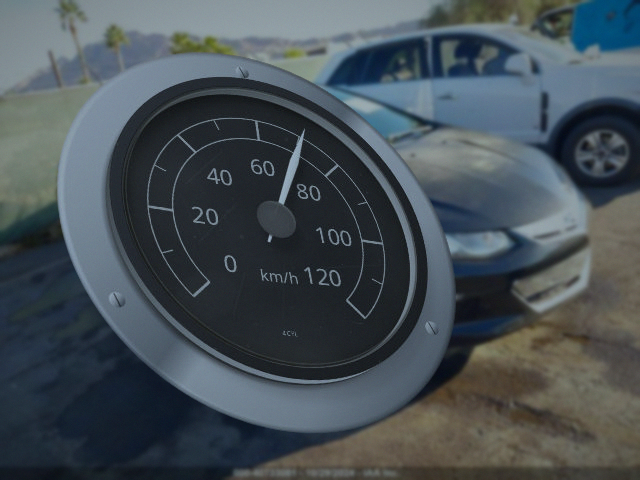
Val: 70; km/h
